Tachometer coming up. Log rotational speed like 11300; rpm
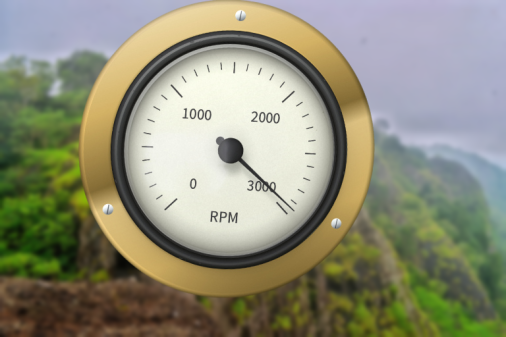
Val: 2950; rpm
